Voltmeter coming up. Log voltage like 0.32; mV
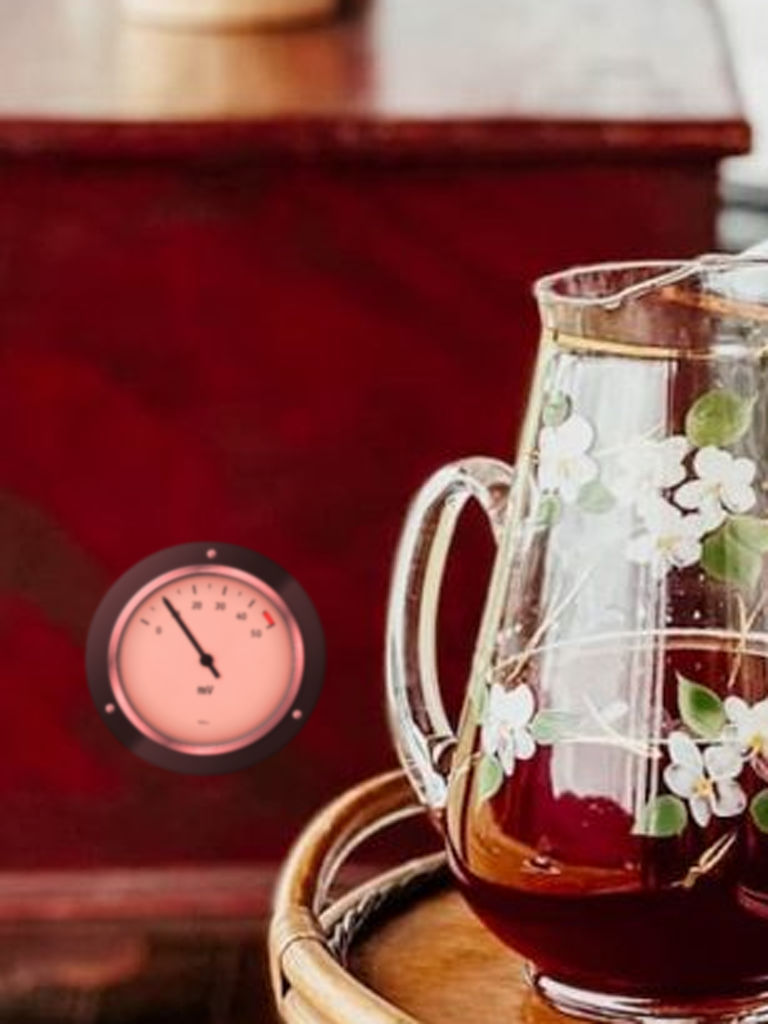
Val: 10; mV
